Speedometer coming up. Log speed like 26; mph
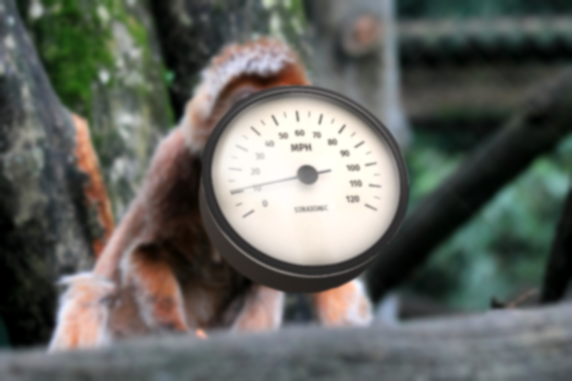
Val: 10; mph
